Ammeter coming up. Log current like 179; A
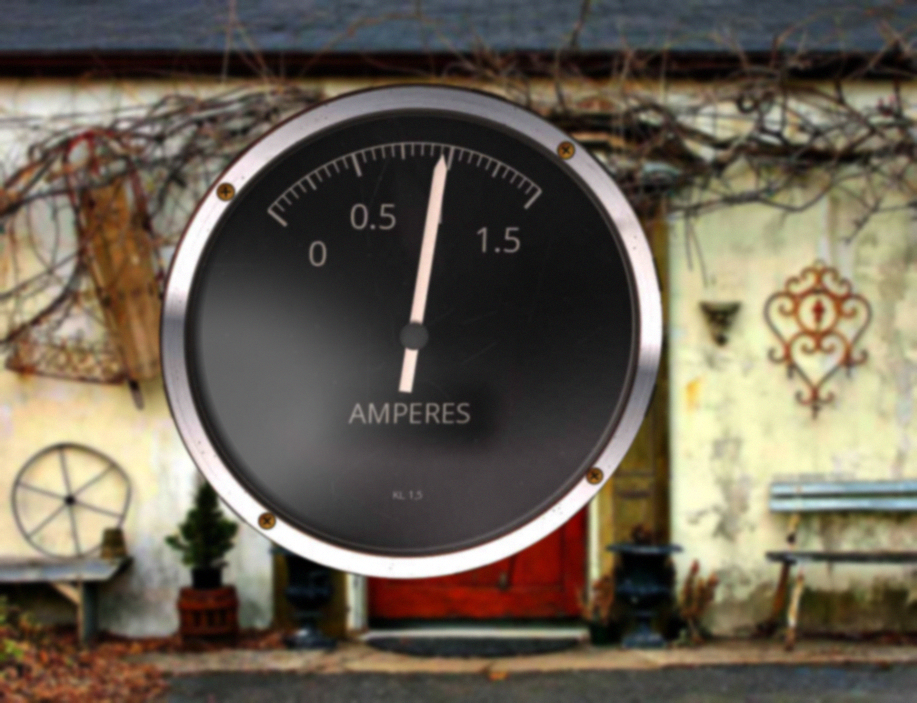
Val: 0.95; A
